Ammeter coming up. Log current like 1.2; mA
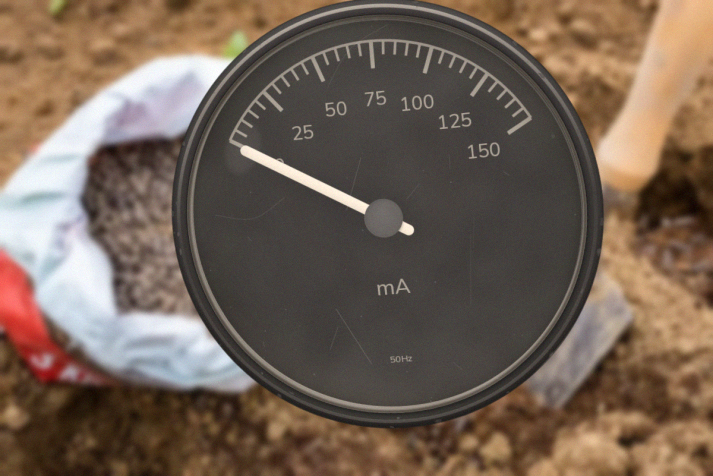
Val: 0; mA
